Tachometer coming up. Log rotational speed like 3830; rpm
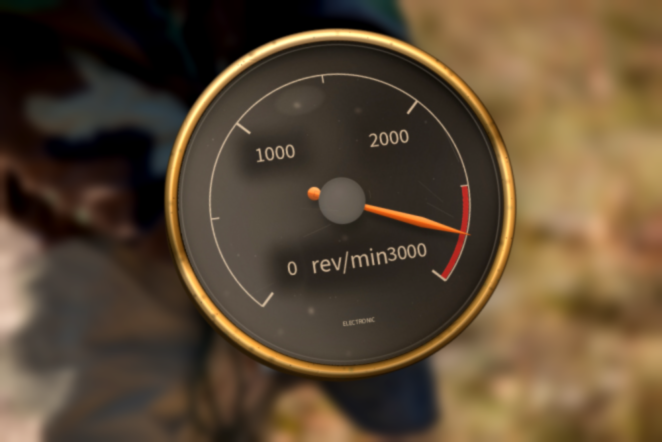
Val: 2750; rpm
